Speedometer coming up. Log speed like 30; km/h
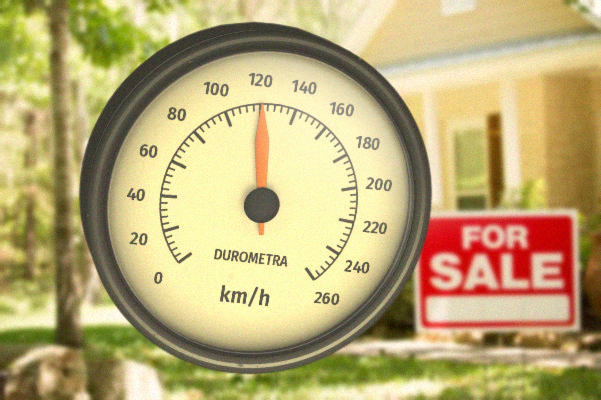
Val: 120; km/h
